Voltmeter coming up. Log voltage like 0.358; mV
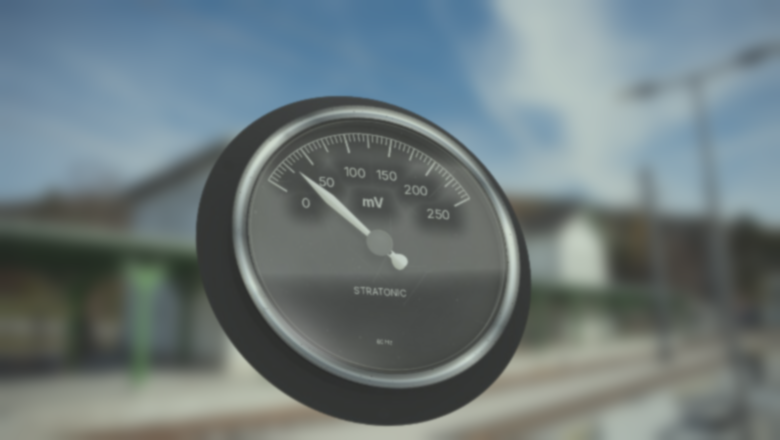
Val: 25; mV
